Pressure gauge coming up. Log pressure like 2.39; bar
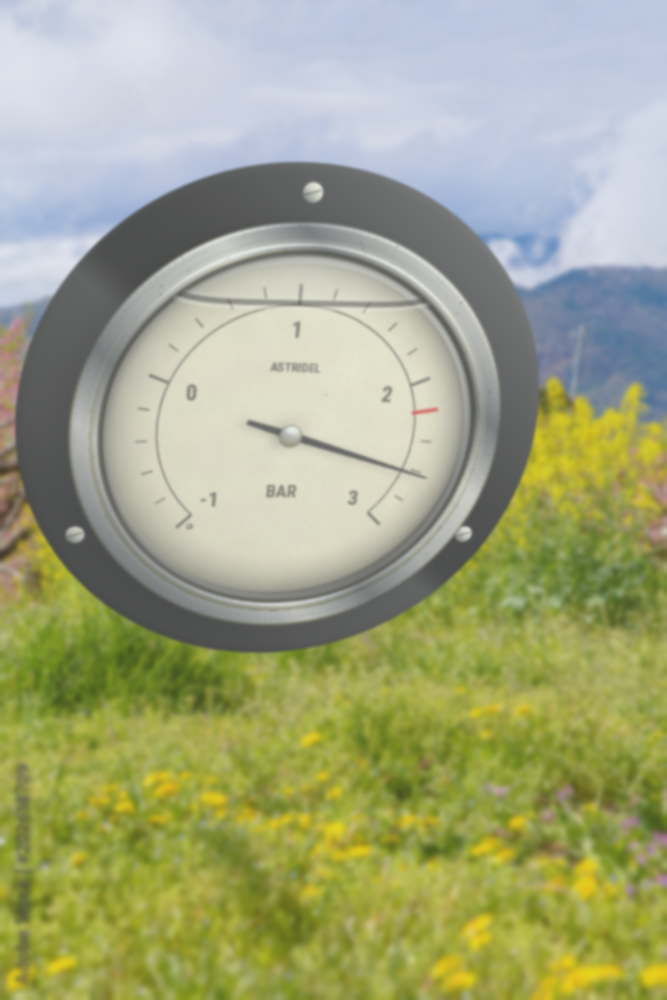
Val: 2.6; bar
